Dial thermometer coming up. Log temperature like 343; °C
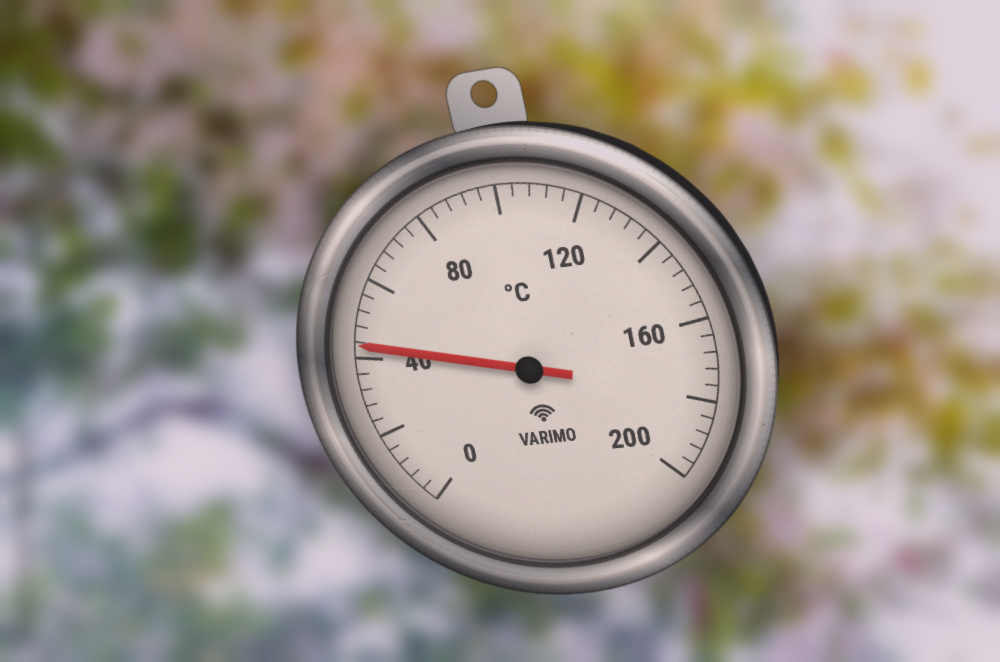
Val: 44; °C
